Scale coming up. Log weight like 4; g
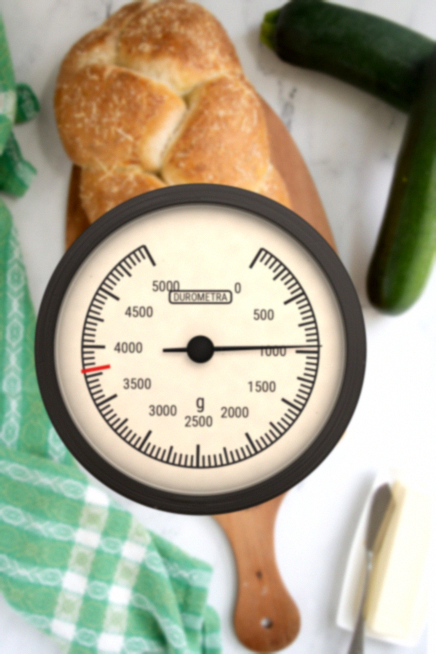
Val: 950; g
